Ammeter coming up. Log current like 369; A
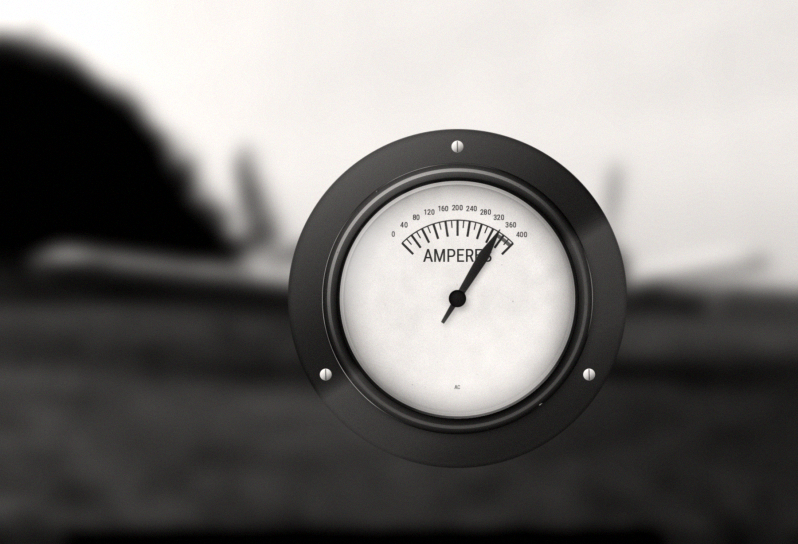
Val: 340; A
